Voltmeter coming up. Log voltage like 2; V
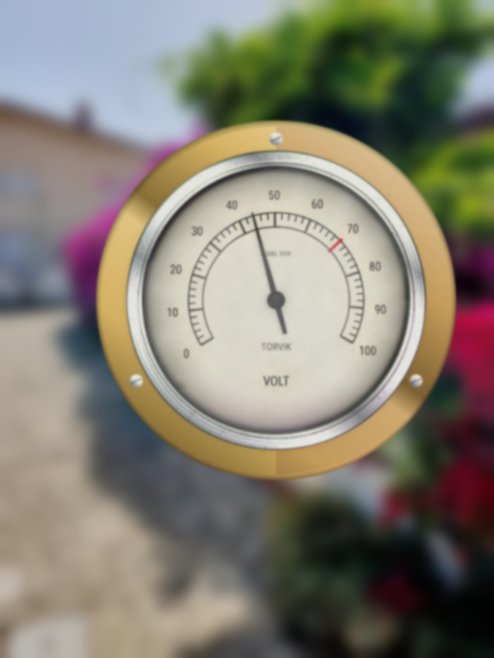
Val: 44; V
